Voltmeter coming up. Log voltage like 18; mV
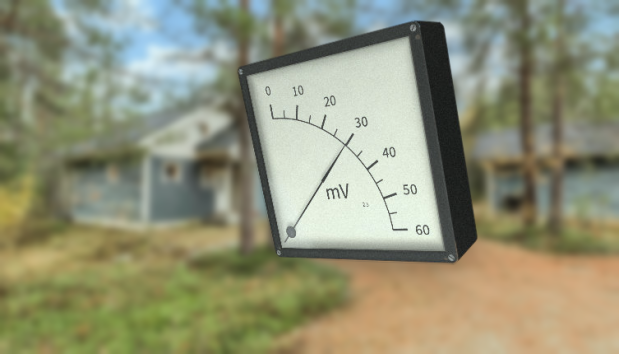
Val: 30; mV
